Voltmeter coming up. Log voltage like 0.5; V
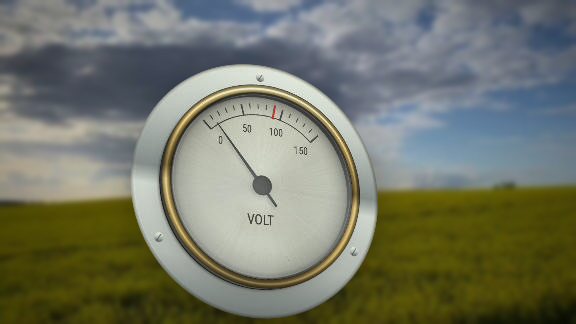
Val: 10; V
